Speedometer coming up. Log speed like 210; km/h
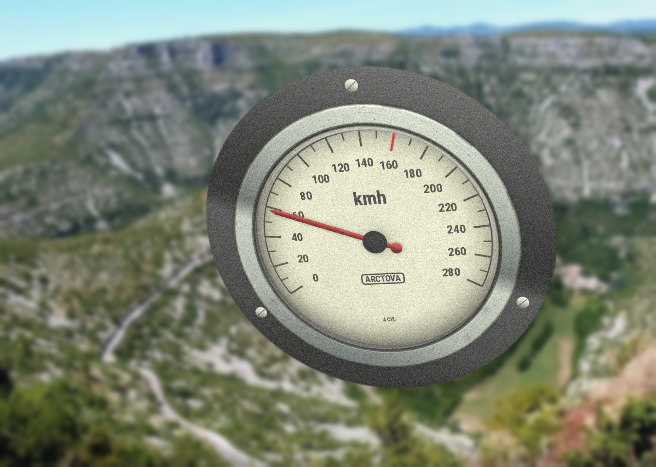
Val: 60; km/h
